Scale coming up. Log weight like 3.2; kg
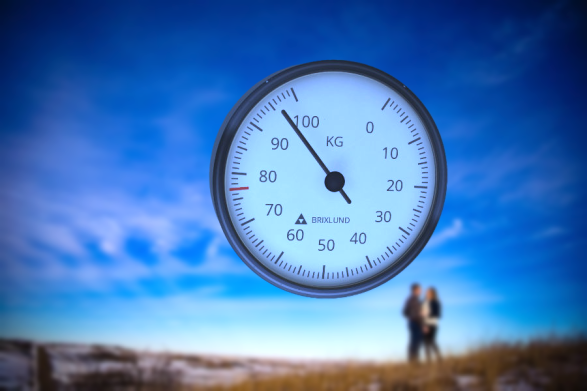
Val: 96; kg
